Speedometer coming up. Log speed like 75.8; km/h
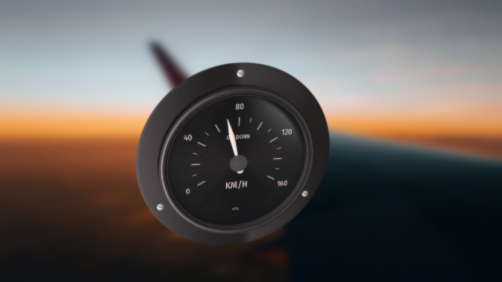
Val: 70; km/h
